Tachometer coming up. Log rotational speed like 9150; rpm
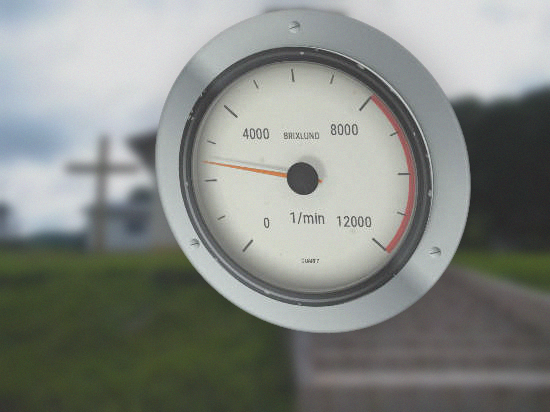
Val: 2500; rpm
